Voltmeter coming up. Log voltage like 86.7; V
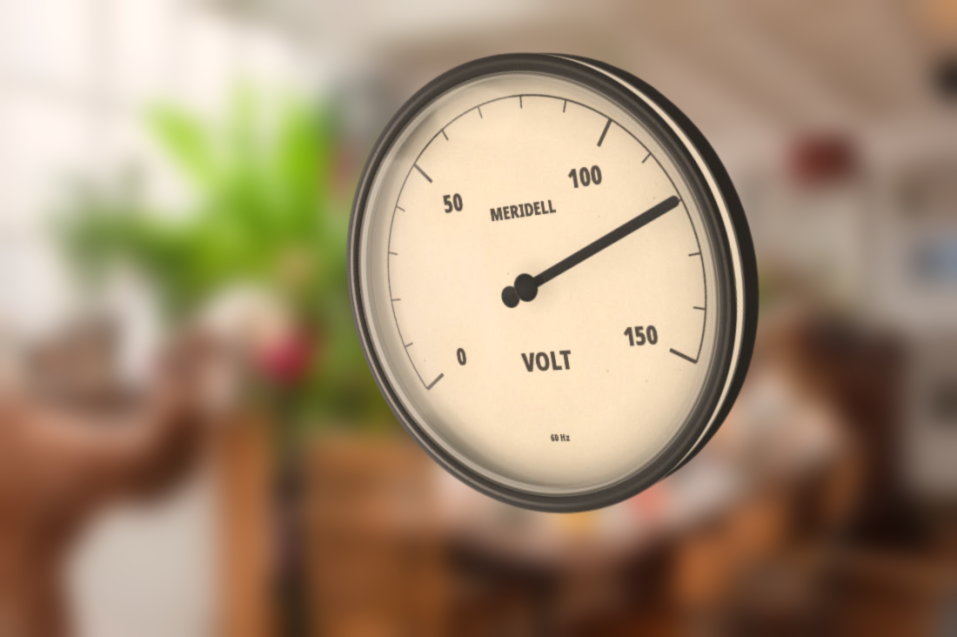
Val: 120; V
